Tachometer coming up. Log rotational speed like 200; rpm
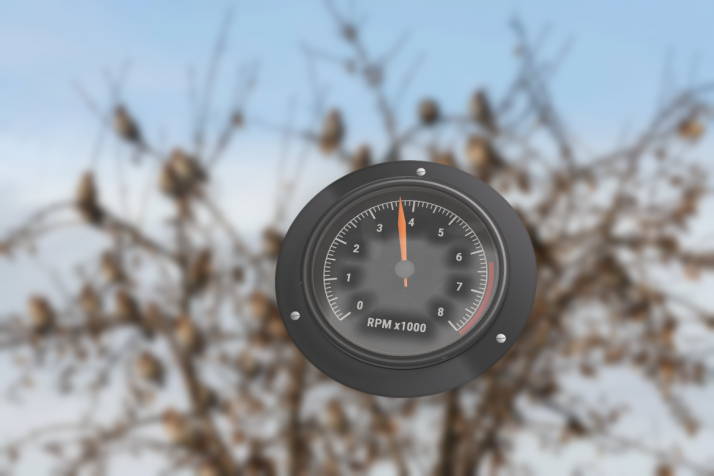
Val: 3700; rpm
